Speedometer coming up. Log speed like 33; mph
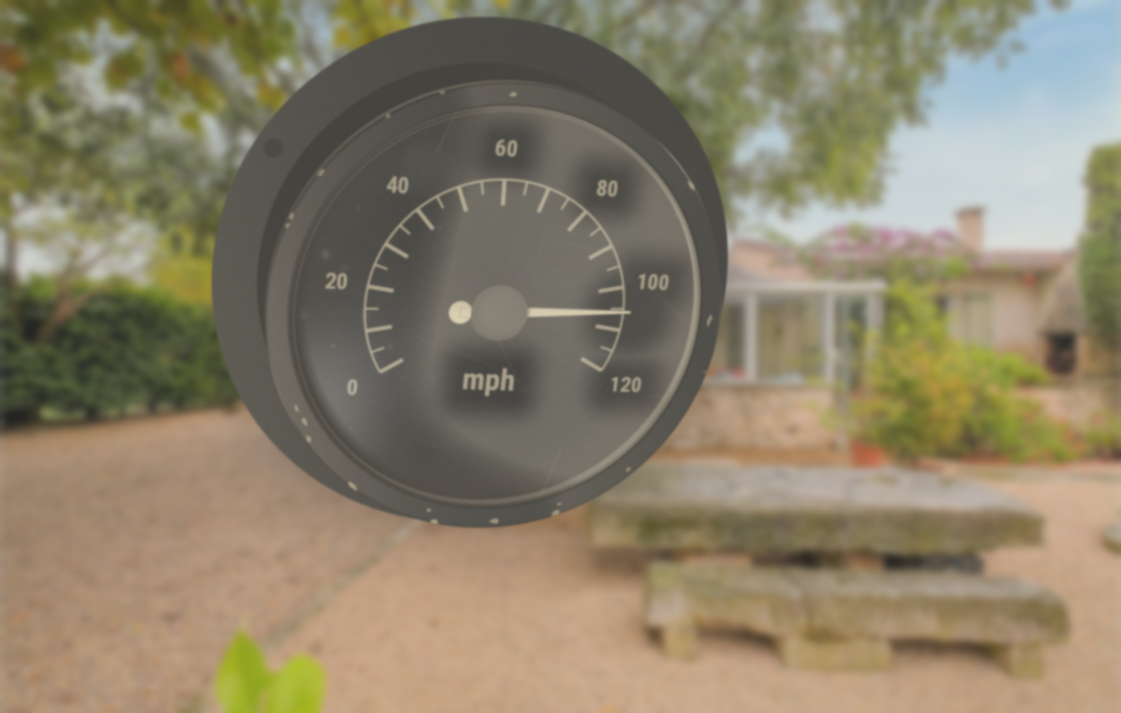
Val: 105; mph
